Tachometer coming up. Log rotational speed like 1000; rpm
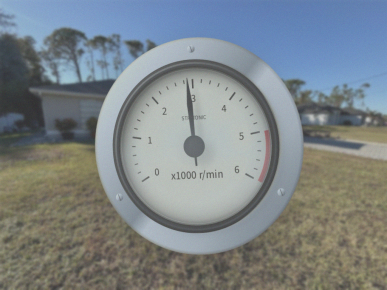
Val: 2900; rpm
